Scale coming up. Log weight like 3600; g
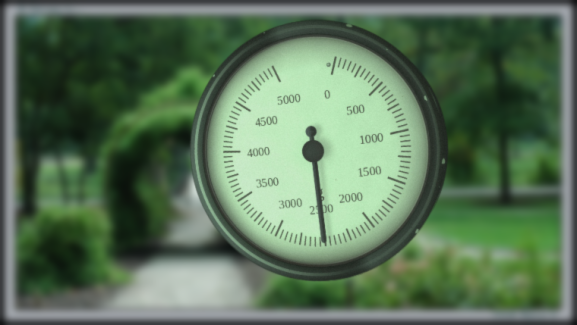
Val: 2500; g
